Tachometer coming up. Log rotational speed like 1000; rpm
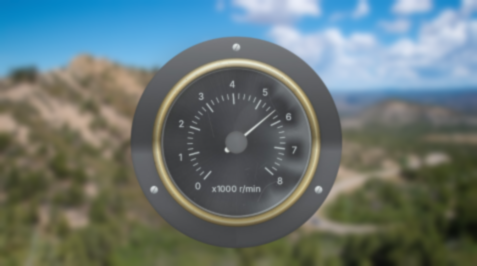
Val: 5600; rpm
